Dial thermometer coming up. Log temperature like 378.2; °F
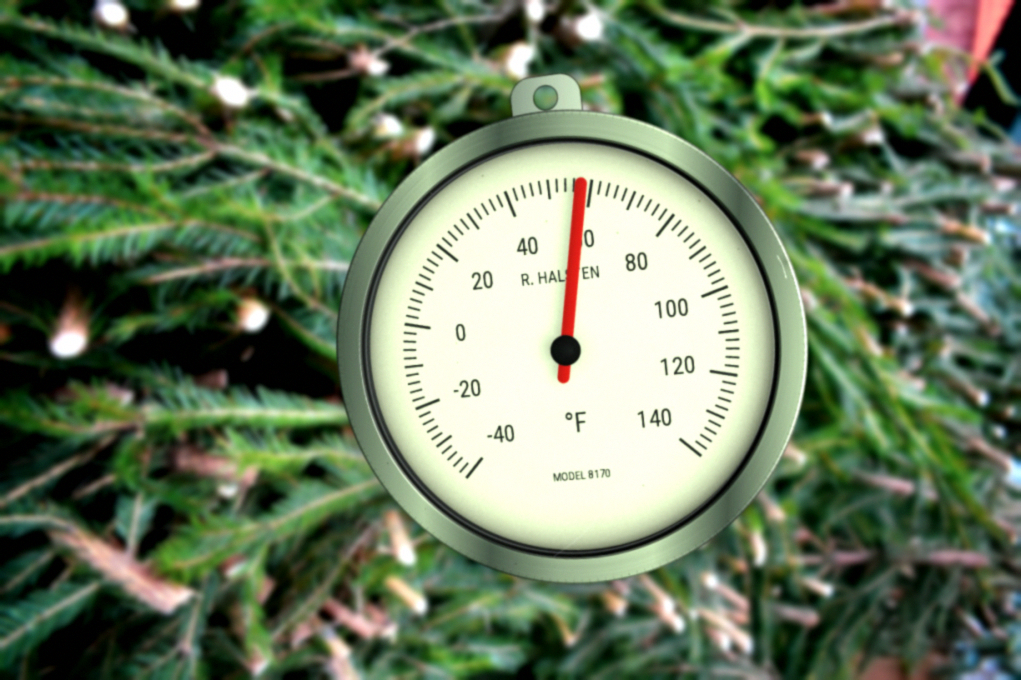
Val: 58; °F
